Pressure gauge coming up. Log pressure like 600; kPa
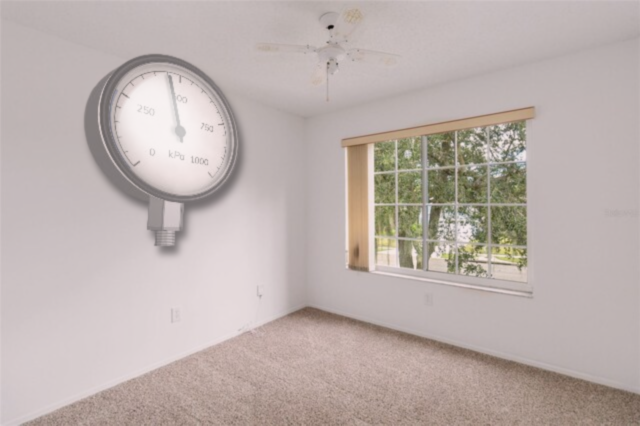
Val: 450; kPa
